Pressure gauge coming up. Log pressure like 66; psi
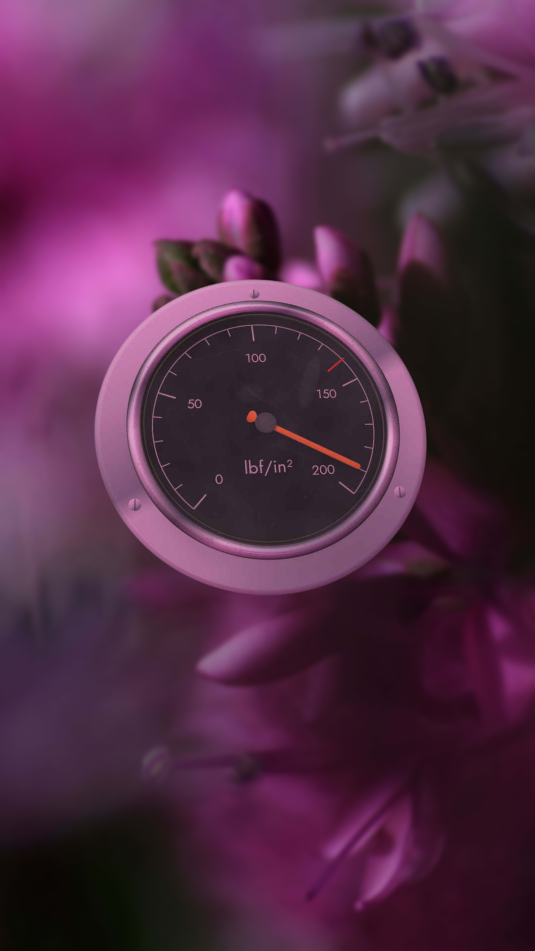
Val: 190; psi
